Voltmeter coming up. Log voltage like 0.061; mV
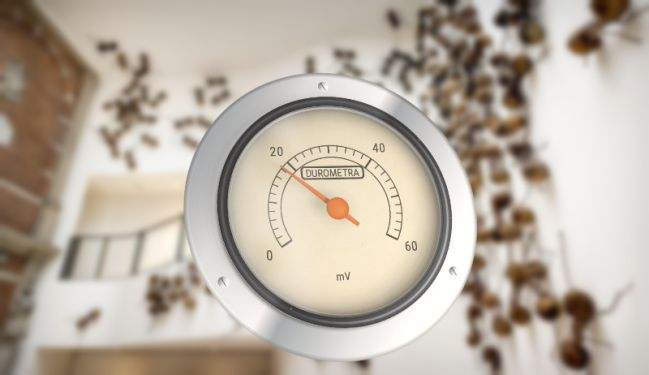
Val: 18; mV
